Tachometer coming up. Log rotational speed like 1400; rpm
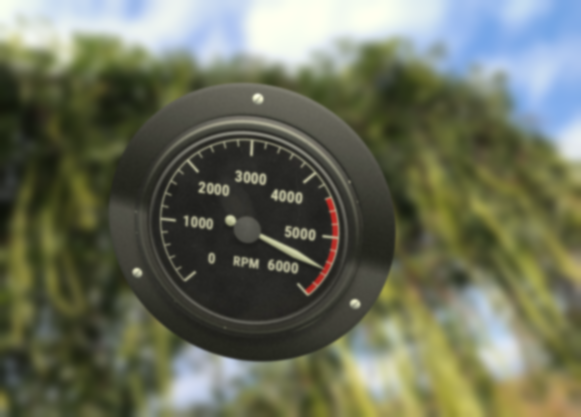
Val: 5500; rpm
